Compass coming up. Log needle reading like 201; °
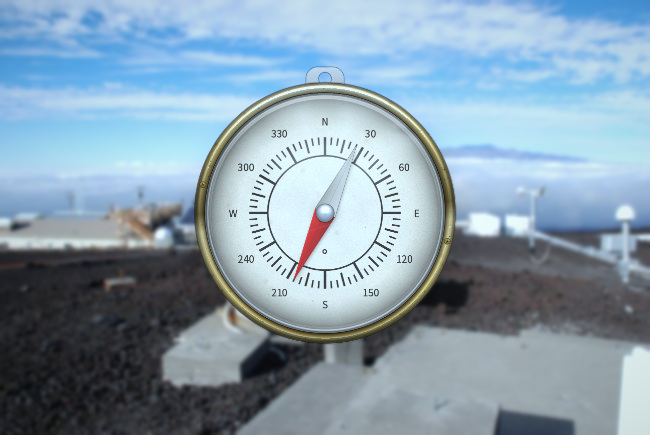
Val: 205; °
